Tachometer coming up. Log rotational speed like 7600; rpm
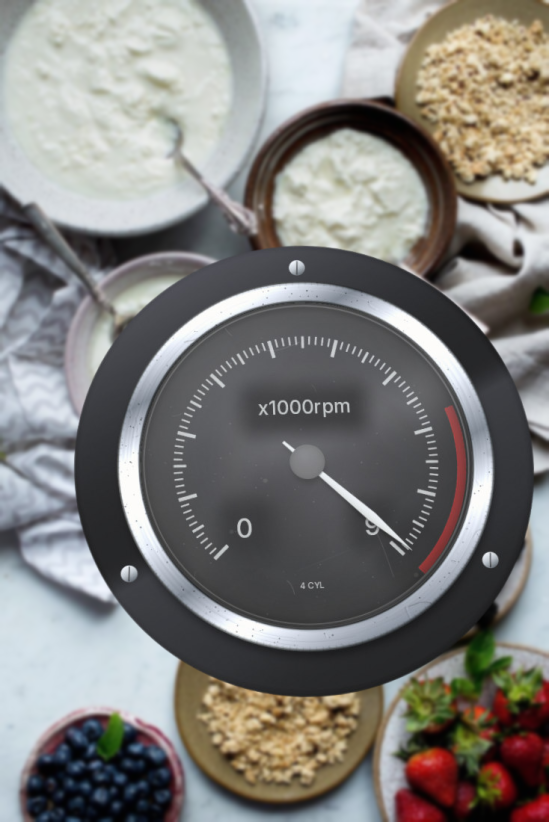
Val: 8900; rpm
